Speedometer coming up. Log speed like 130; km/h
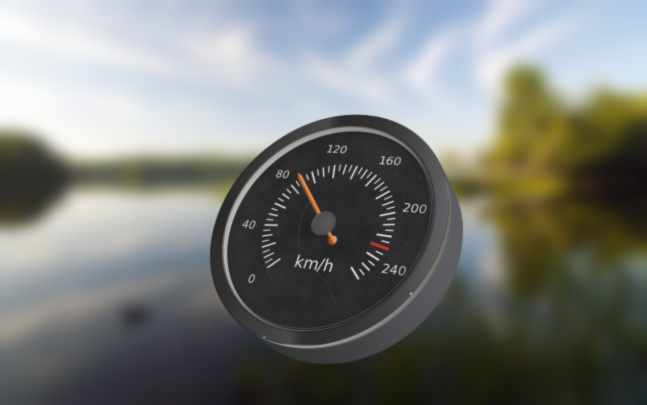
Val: 90; km/h
